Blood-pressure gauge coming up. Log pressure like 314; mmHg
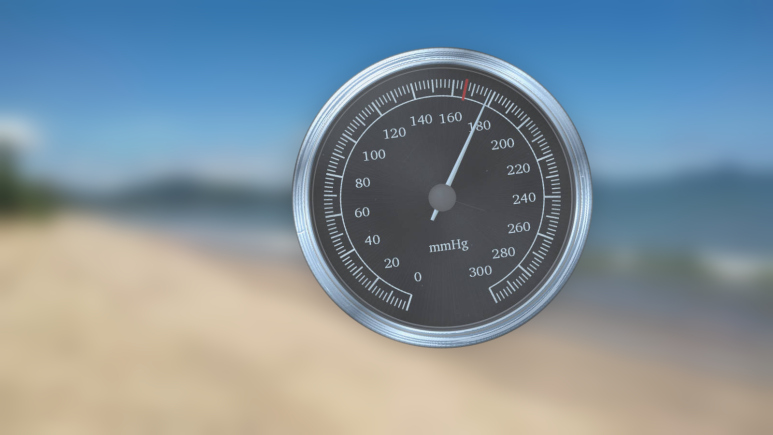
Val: 178; mmHg
